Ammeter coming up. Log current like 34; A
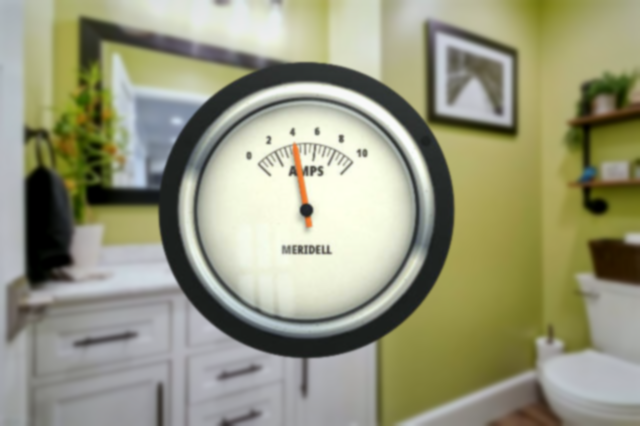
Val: 4; A
